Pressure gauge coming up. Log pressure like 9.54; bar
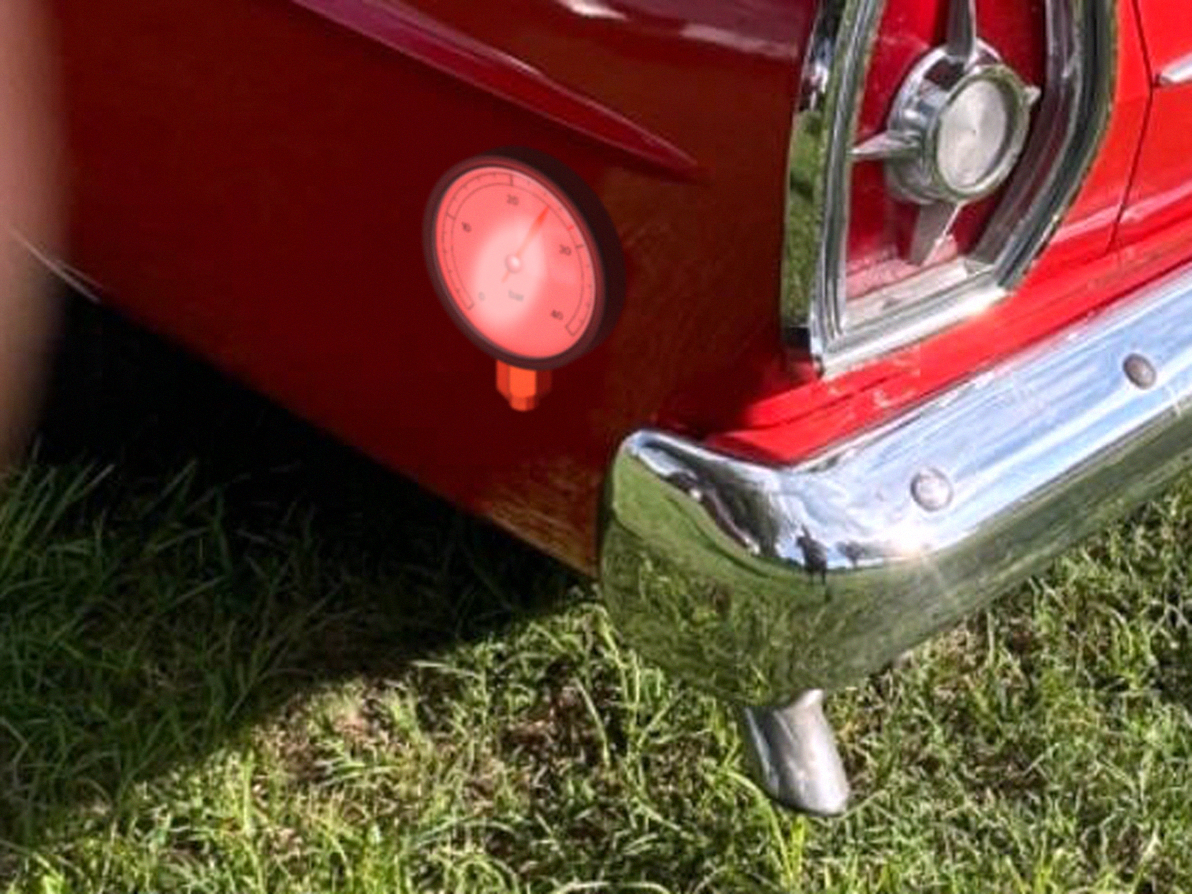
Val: 25; bar
